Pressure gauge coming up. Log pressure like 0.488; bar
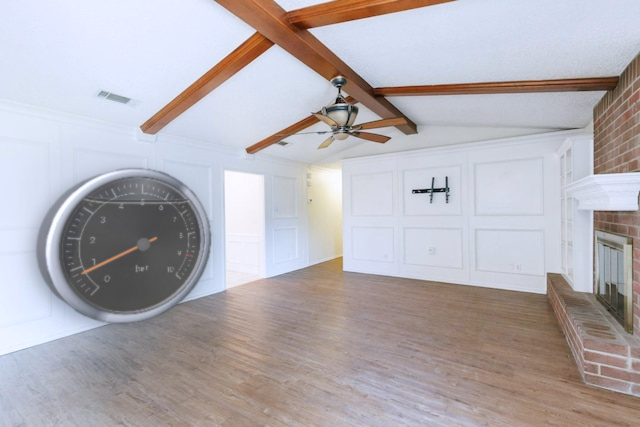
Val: 0.8; bar
